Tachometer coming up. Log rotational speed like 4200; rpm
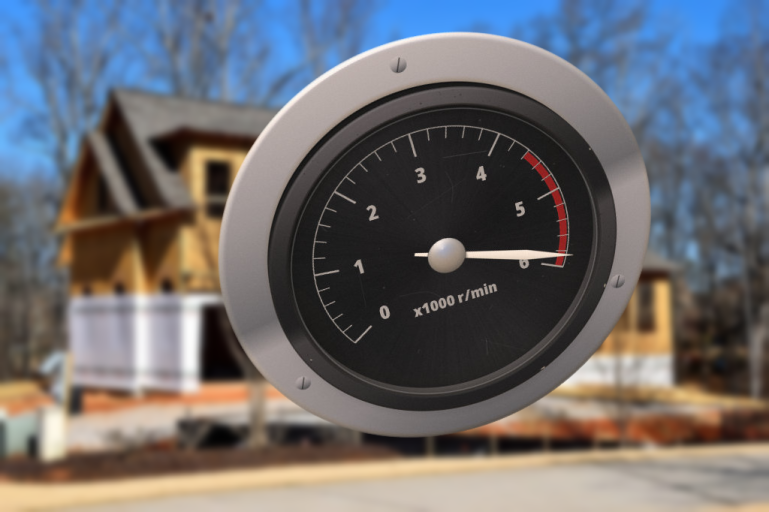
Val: 5800; rpm
